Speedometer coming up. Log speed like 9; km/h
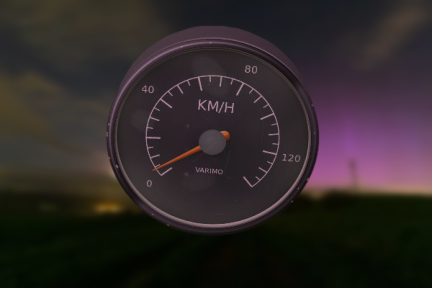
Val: 5; km/h
